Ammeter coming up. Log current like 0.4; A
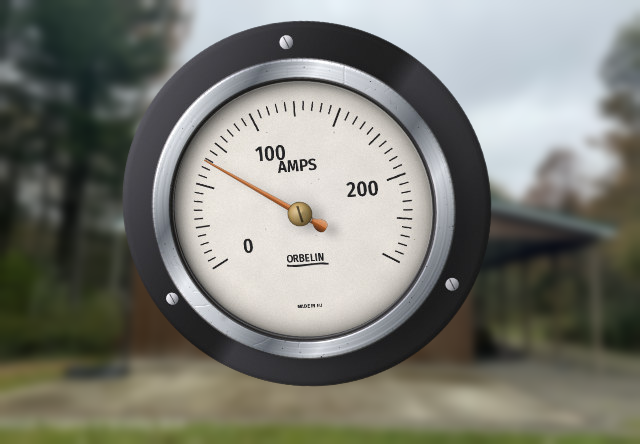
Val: 65; A
